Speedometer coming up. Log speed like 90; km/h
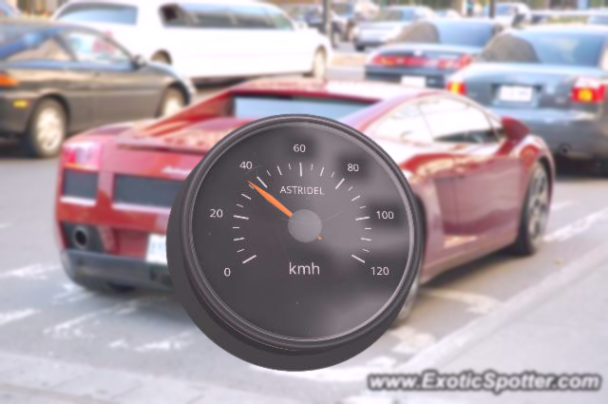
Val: 35; km/h
